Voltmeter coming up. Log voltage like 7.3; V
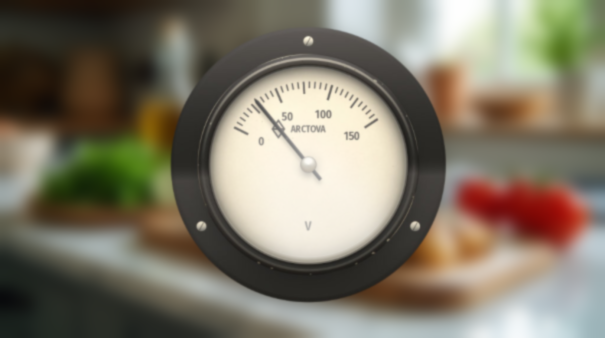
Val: 30; V
